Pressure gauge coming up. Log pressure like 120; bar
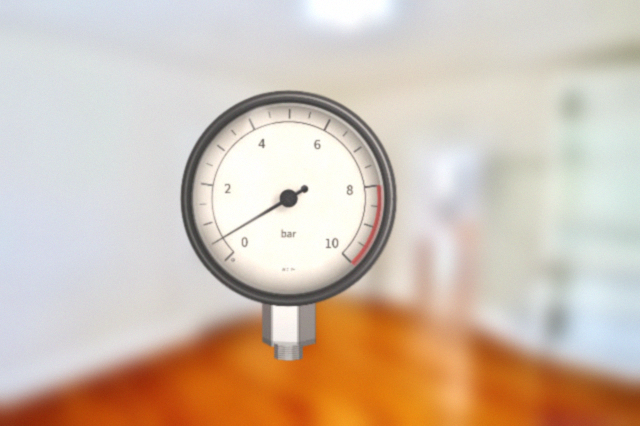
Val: 0.5; bar
